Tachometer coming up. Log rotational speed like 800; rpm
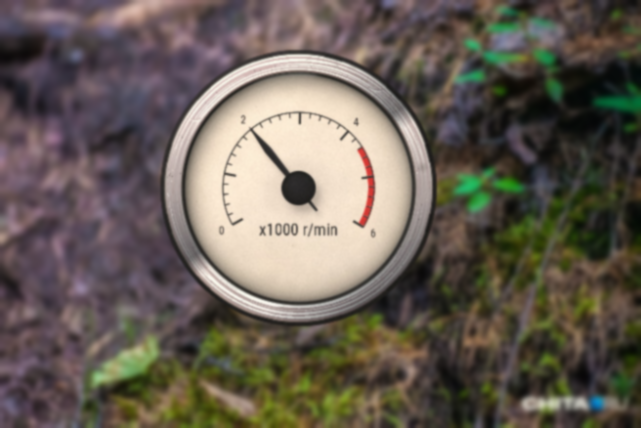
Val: 2000; rpm
